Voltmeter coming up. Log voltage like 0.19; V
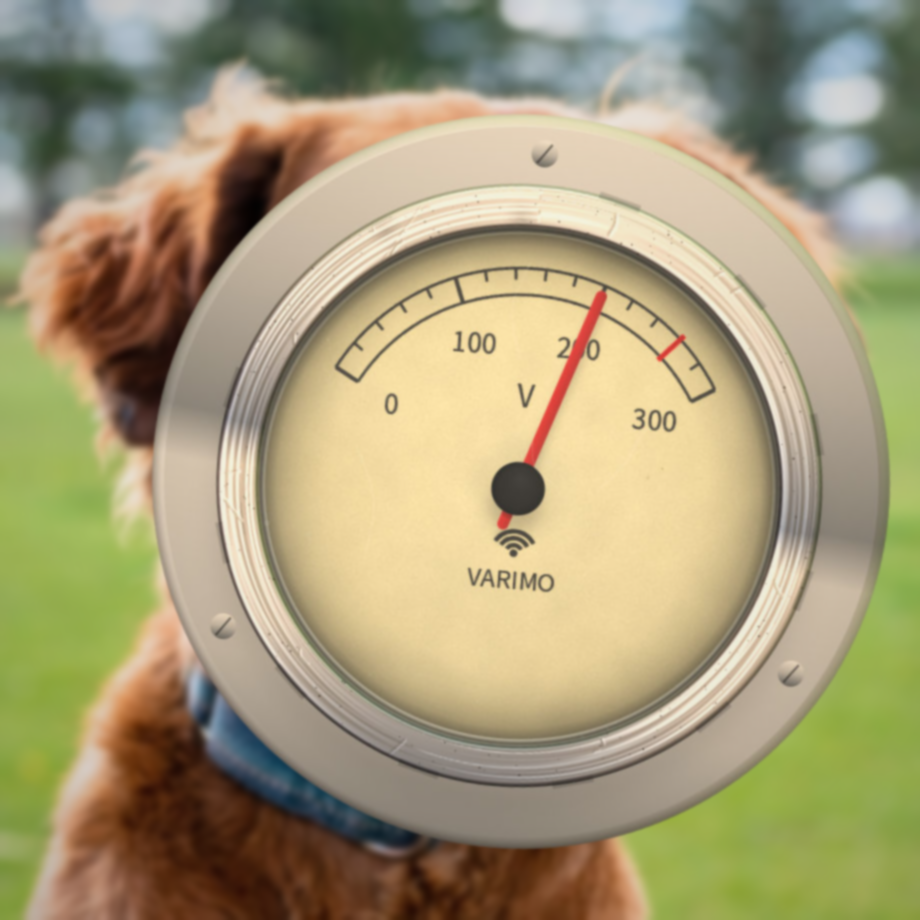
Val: 200; V
